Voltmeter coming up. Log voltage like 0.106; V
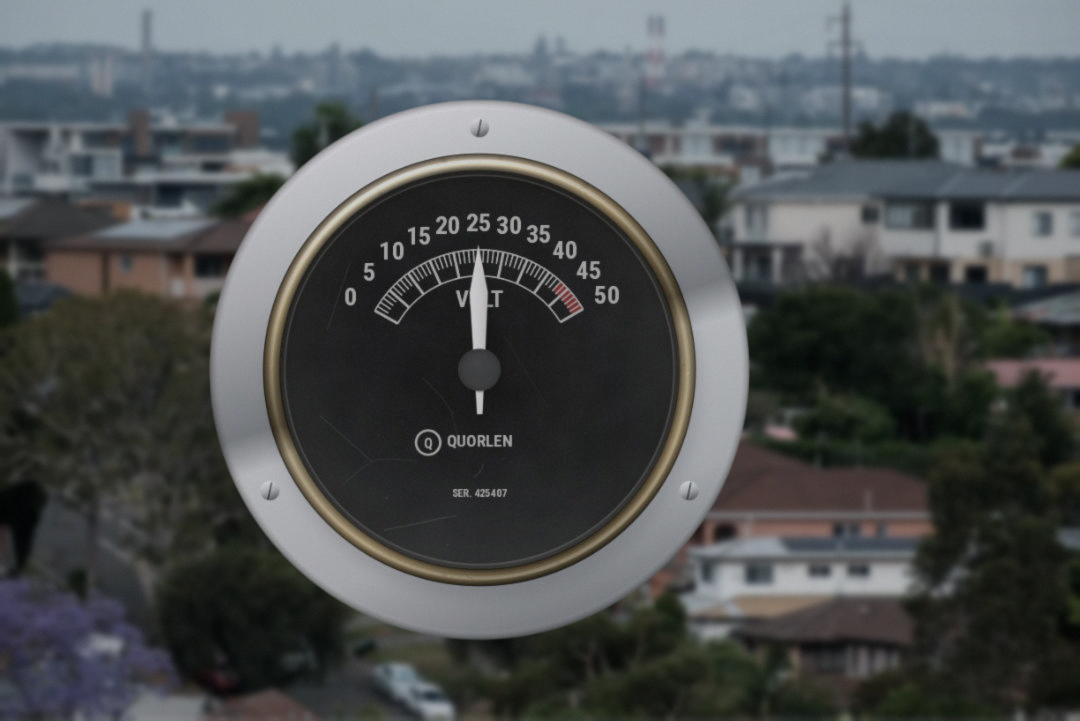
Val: 25; V
